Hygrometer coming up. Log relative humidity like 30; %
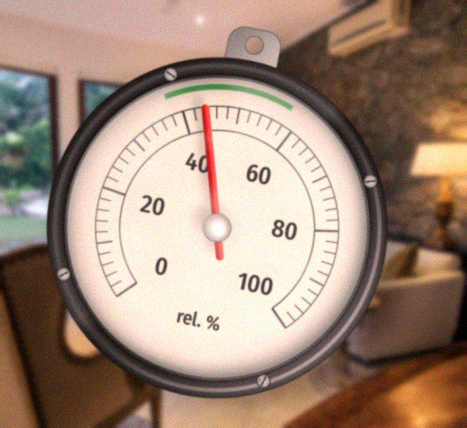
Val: 44; %
